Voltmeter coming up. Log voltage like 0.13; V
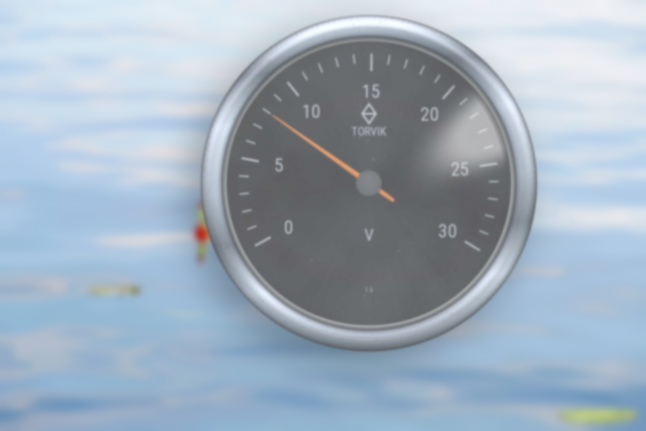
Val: 8; V
